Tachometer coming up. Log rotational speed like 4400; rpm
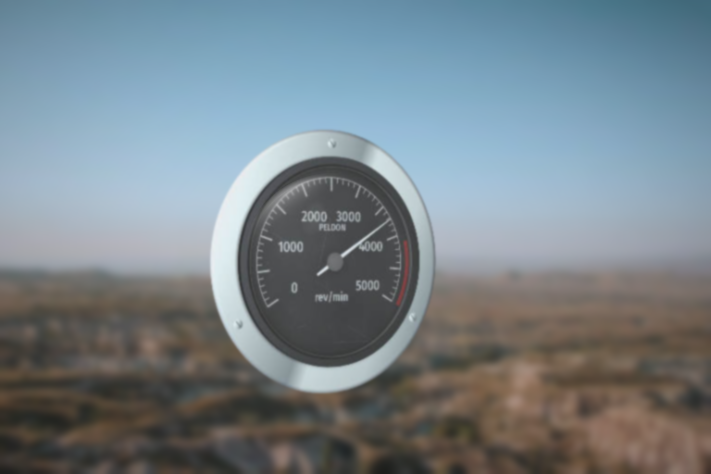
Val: 3700; rpm
